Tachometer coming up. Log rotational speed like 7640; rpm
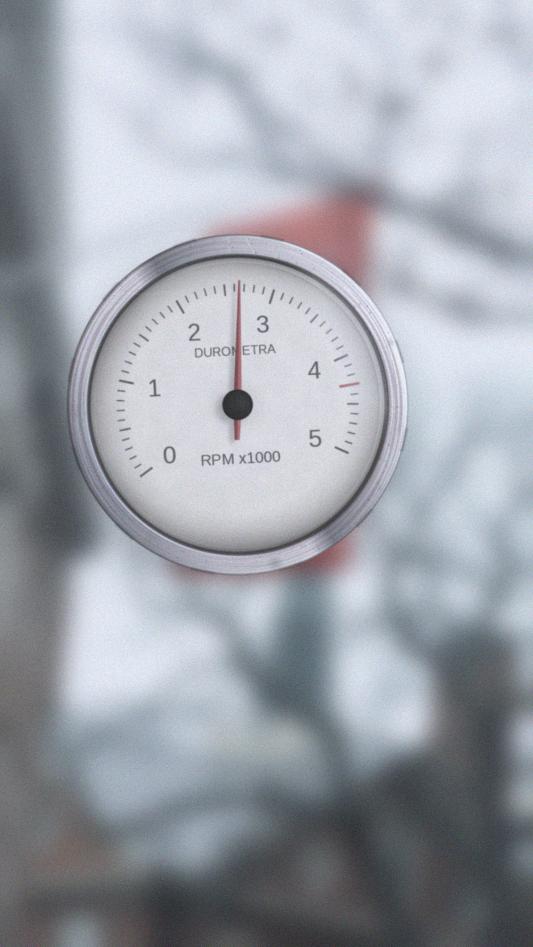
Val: 2650; rpm
